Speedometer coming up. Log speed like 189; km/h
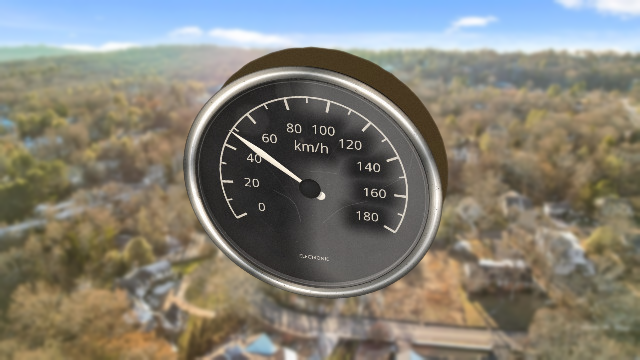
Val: 50; km/h
